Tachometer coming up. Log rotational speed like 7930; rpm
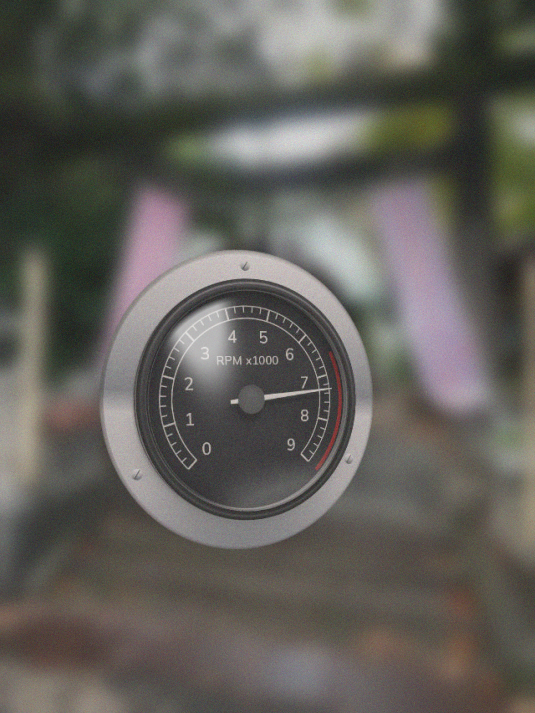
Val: 7300; rpm
